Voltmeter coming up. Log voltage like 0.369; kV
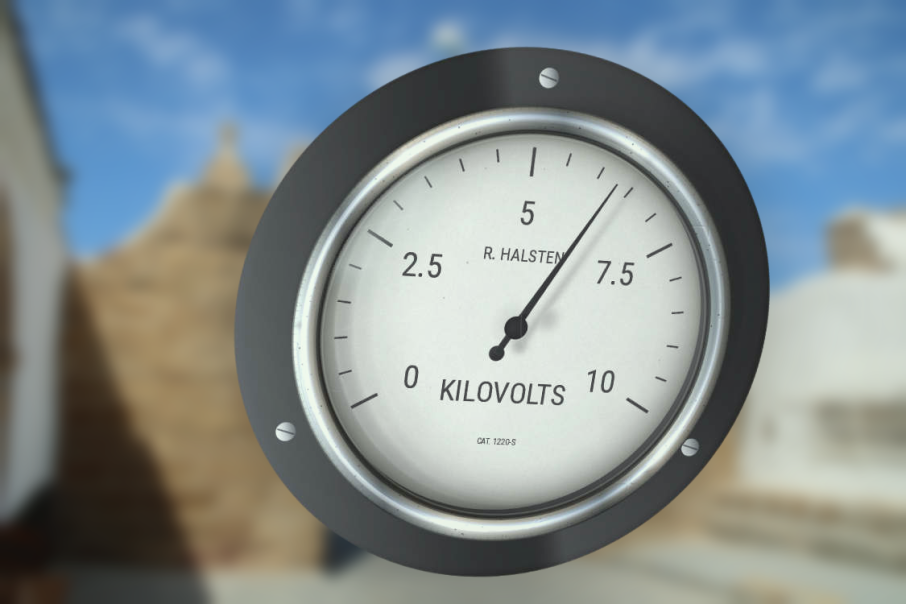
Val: 6.25; kV
